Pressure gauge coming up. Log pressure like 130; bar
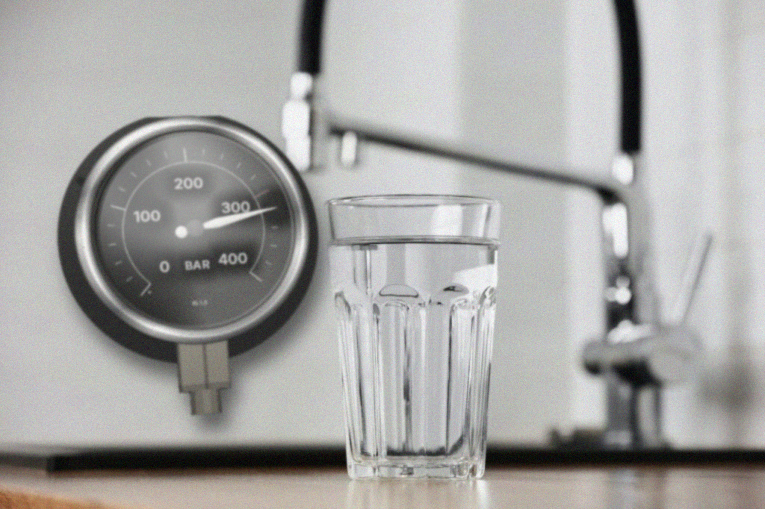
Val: 320; bar
